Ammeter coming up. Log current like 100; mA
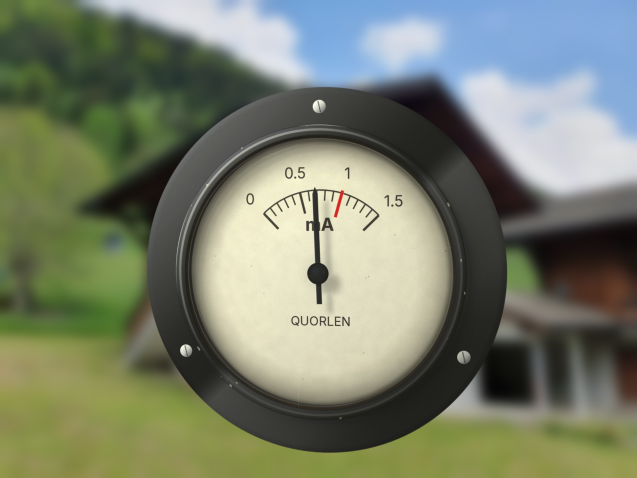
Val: 0.7; mA
